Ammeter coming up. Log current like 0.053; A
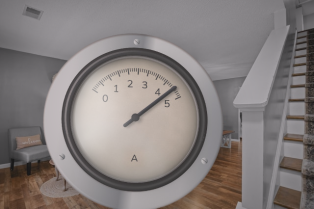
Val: 4.5; A
